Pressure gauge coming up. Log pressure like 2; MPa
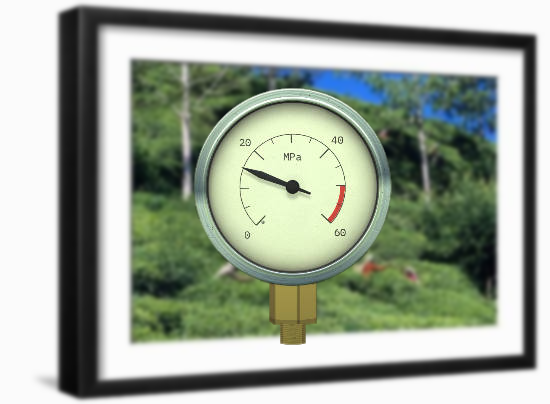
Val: 15; MPa
